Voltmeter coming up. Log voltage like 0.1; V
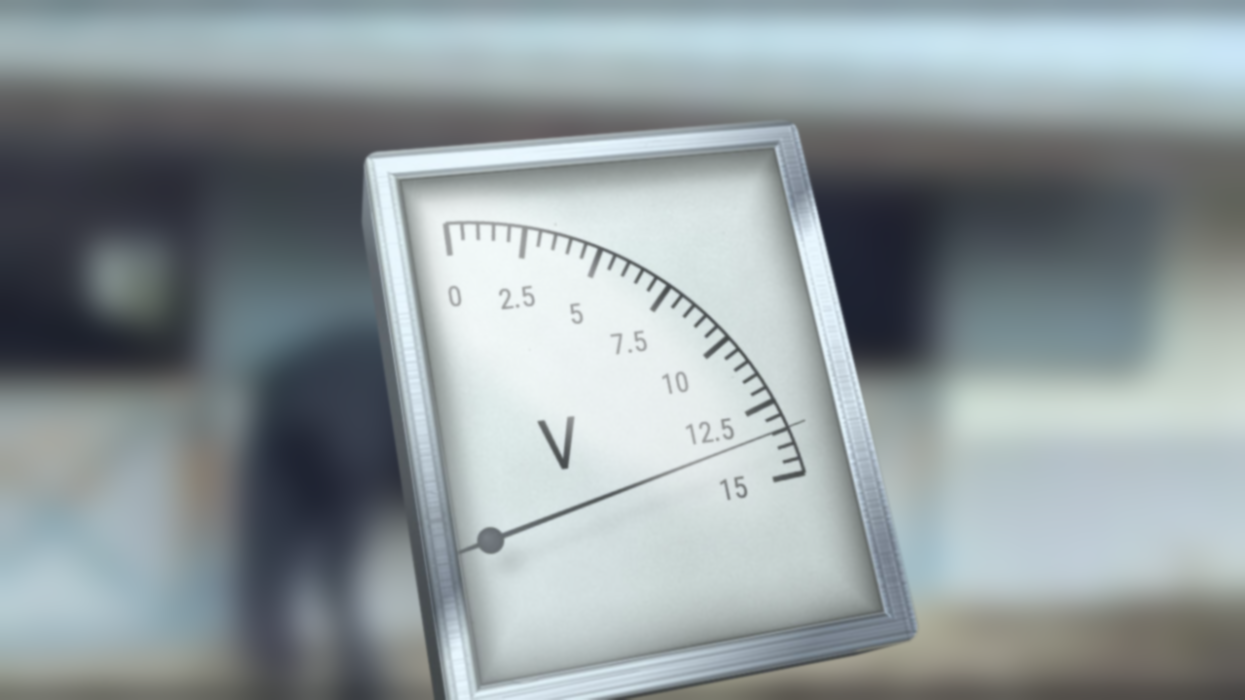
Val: 13.5; V
